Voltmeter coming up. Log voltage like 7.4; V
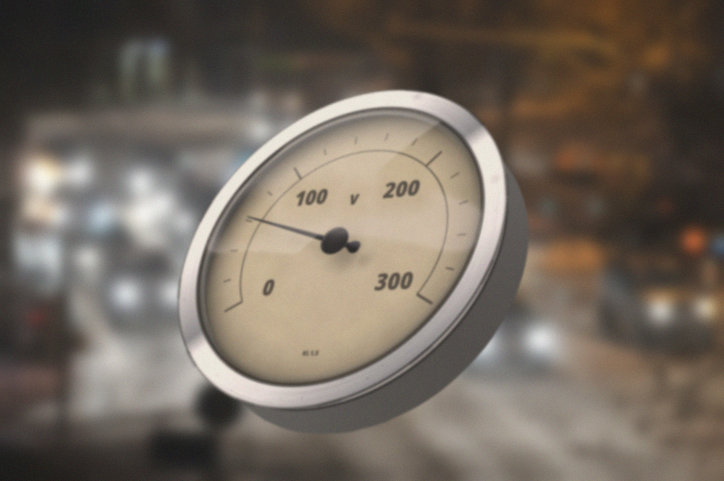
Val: 60; V
